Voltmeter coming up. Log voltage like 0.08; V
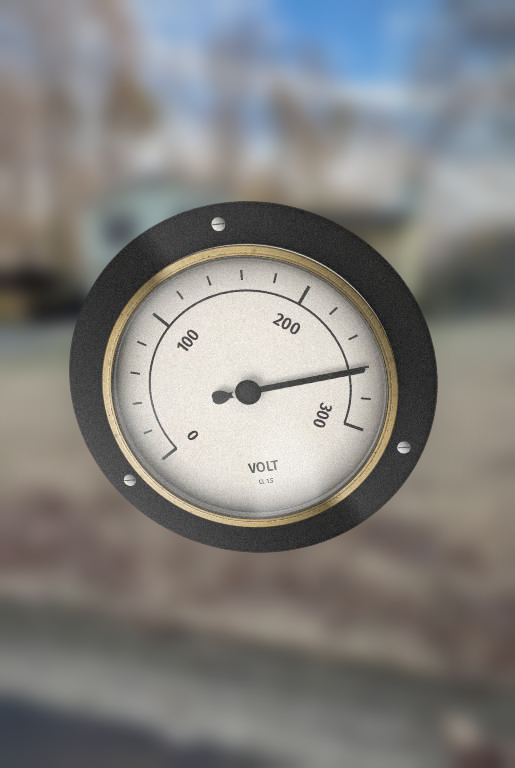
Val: 260; V
